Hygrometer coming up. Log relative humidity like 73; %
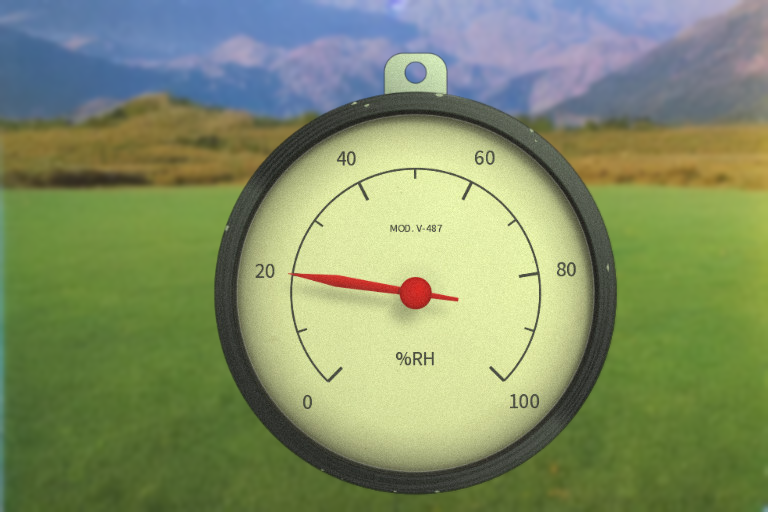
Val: 20; %
